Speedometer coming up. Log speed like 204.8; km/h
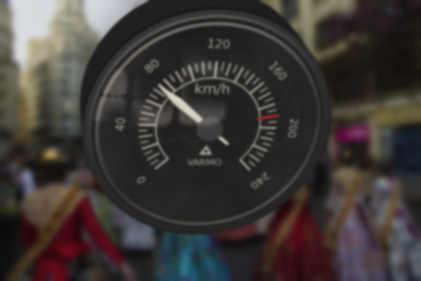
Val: 75; km/h
